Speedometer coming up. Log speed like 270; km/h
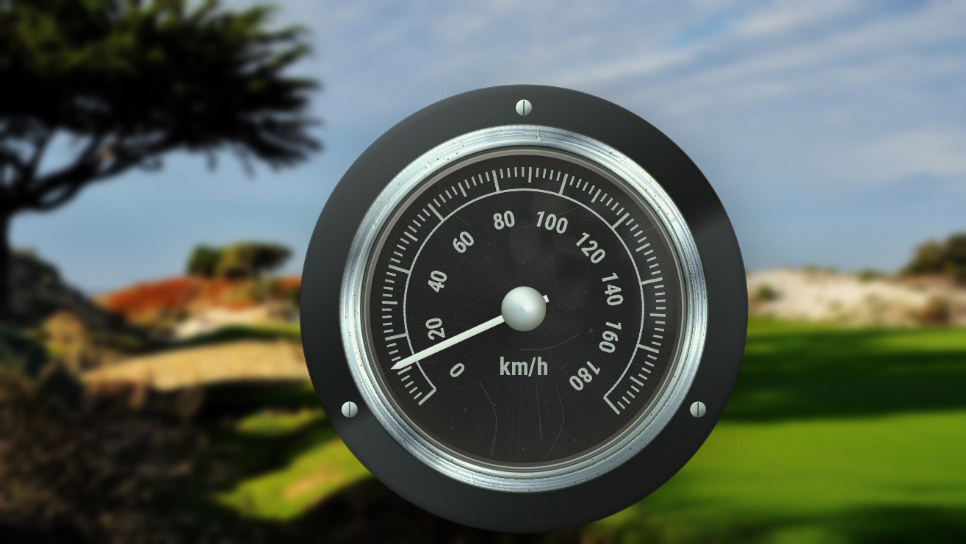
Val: 12; km/h
